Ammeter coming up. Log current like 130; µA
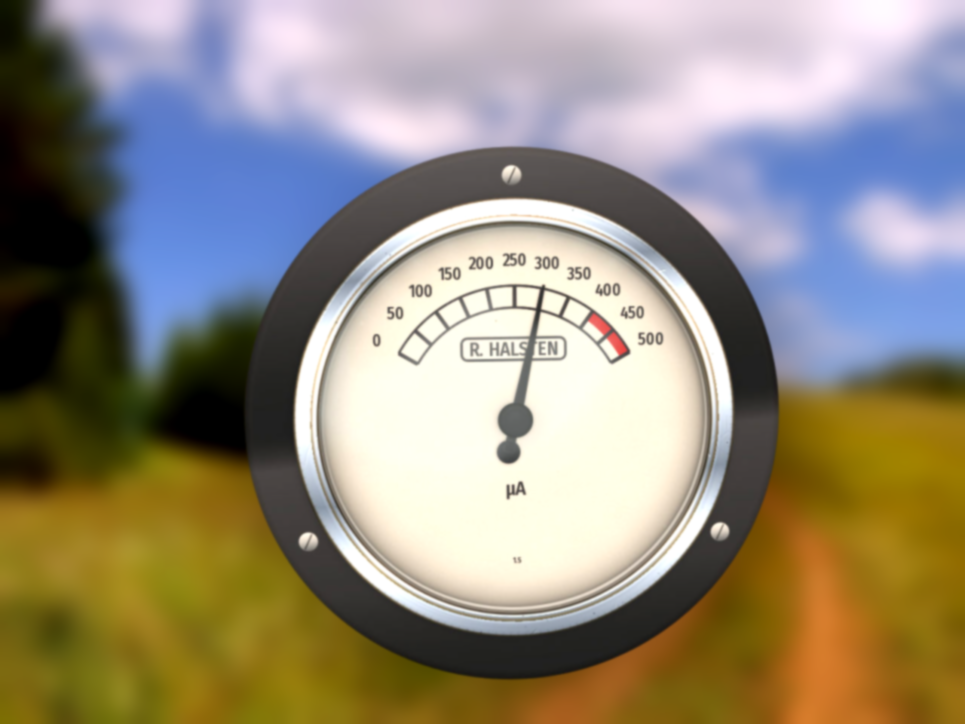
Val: 300; µA
